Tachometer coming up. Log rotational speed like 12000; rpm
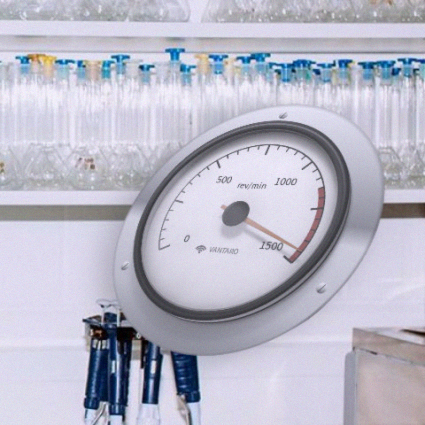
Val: 1450; rpm
